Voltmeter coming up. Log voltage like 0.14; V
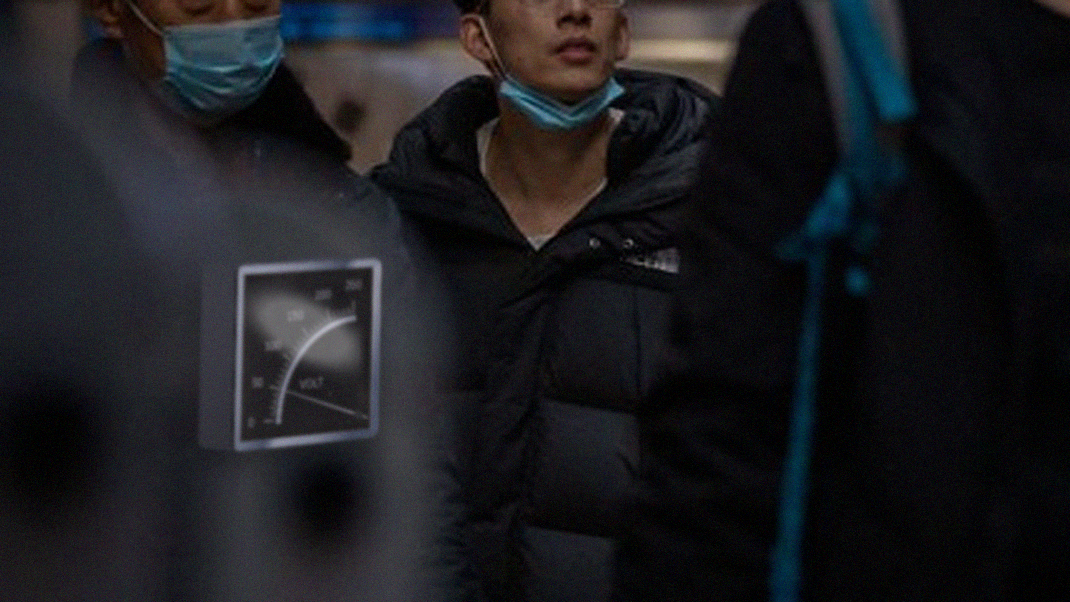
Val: 50; V
